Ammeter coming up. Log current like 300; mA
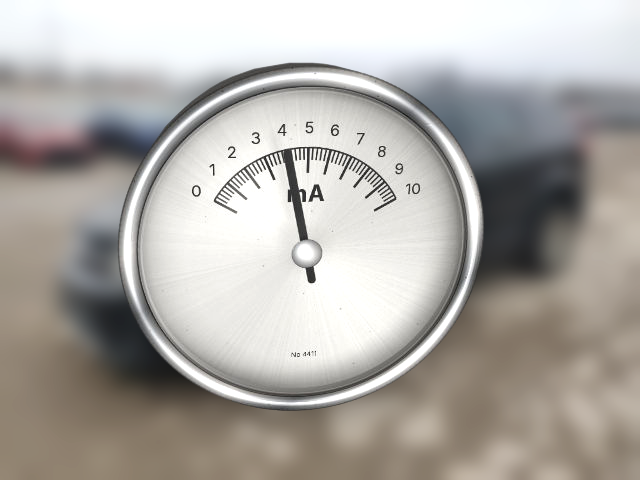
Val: 4; mA
